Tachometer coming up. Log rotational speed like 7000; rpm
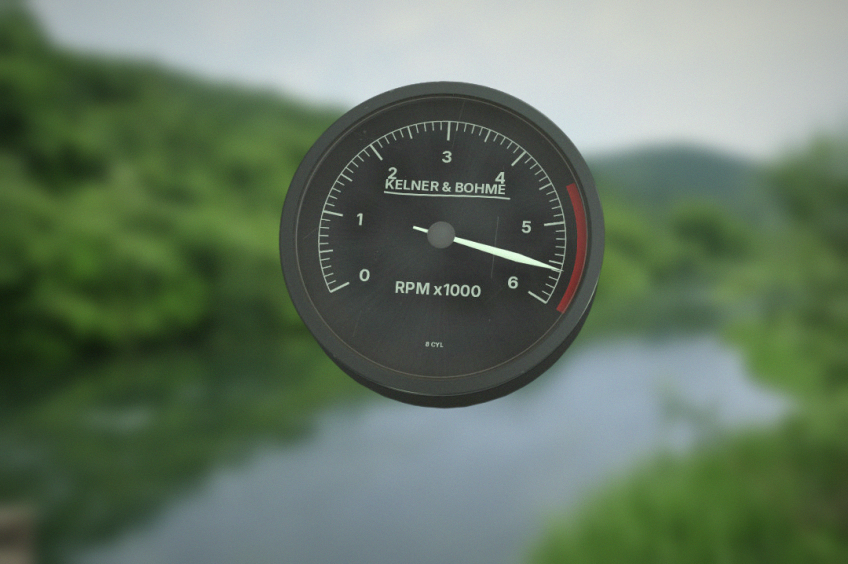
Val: 5600; rpm
